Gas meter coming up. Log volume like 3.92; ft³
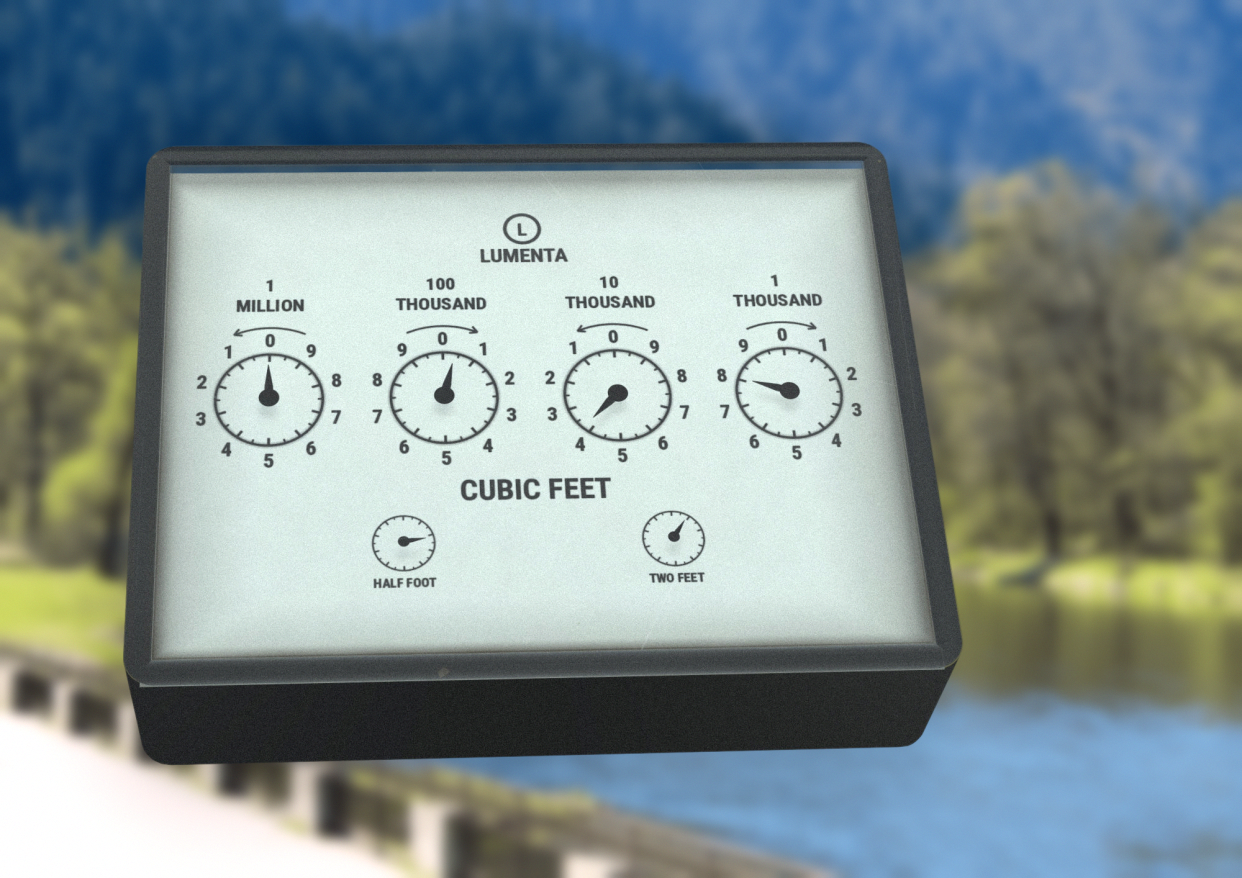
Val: 3800; ft³
